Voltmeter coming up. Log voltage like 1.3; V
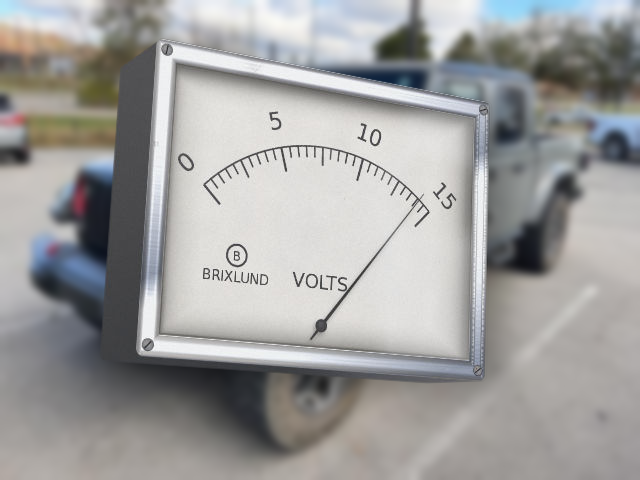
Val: 14; V
